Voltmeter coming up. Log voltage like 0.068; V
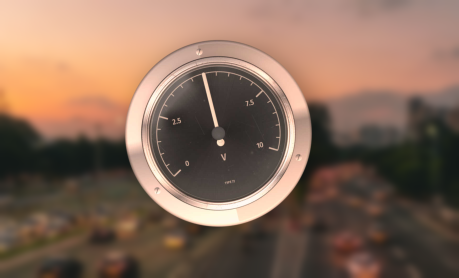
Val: 5; V
